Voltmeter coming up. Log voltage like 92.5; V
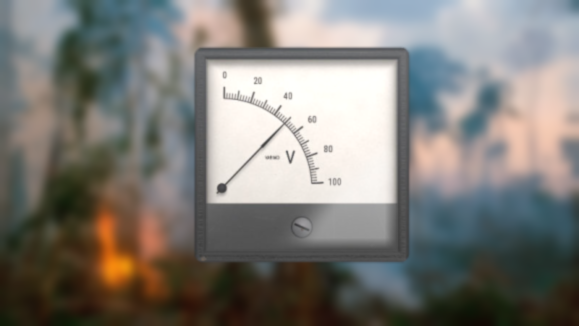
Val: 50; V
